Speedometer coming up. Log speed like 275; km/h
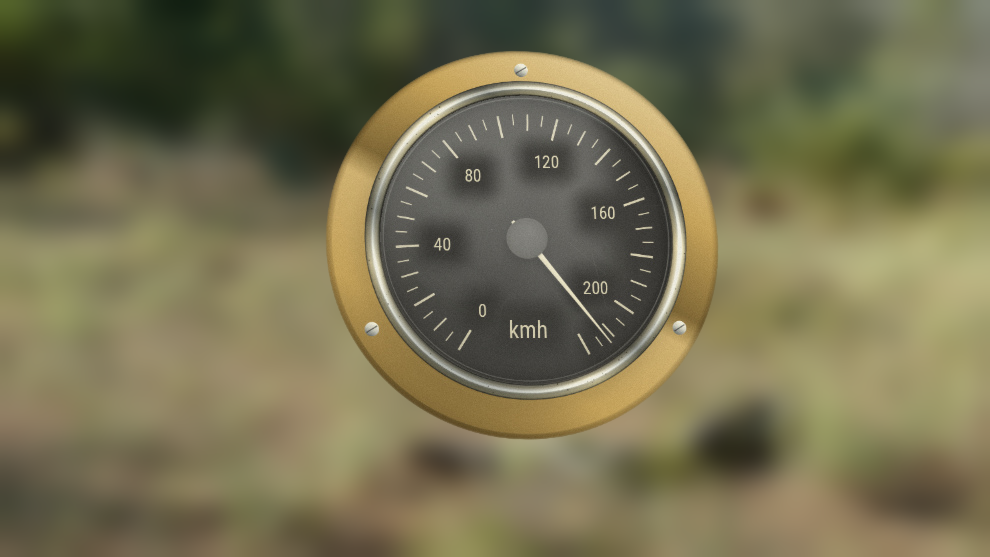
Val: 212.5; km/h
